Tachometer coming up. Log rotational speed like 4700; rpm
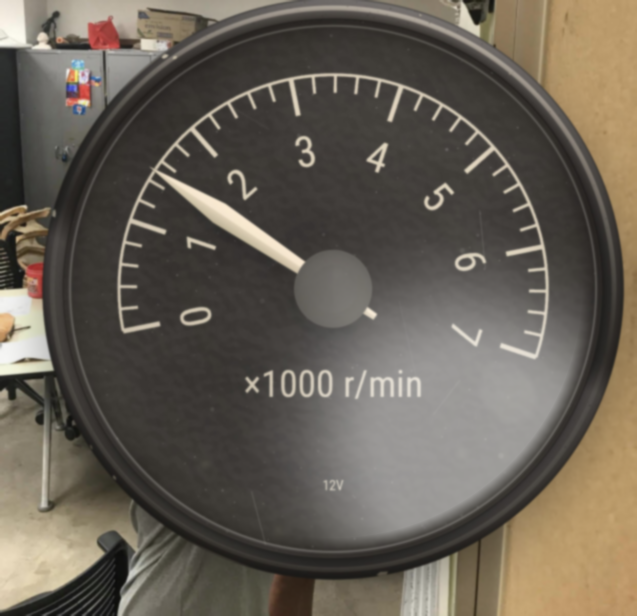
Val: 1500; rpm
